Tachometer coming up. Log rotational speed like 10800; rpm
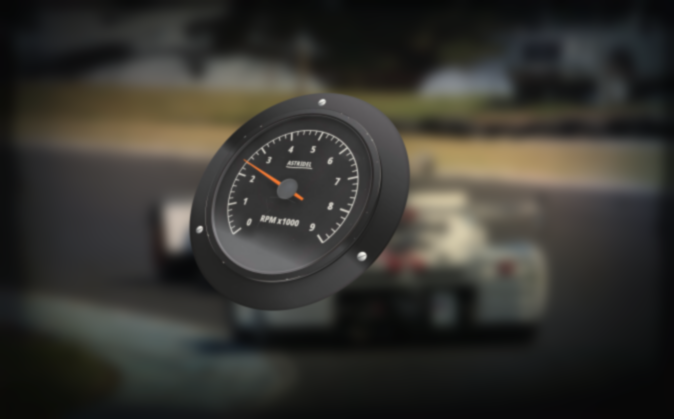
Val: 2400; rpm
